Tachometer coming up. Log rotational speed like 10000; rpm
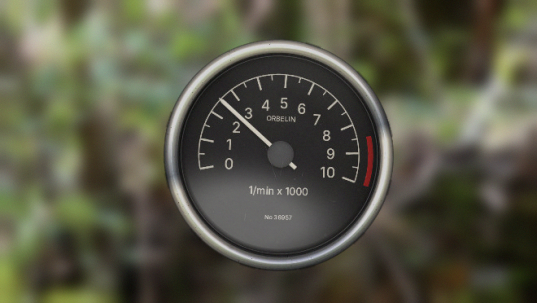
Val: 2500; rpm
